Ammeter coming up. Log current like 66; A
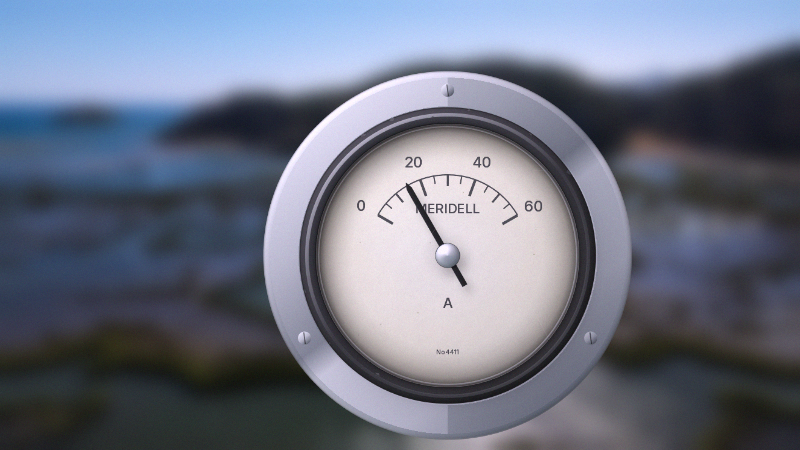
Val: 15; A
